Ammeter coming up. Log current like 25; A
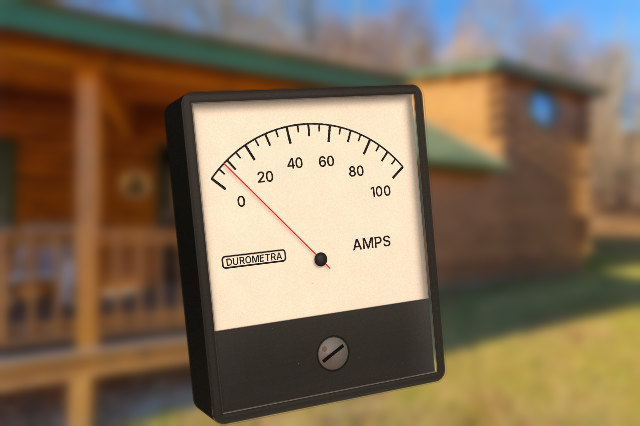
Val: 7.5; A
